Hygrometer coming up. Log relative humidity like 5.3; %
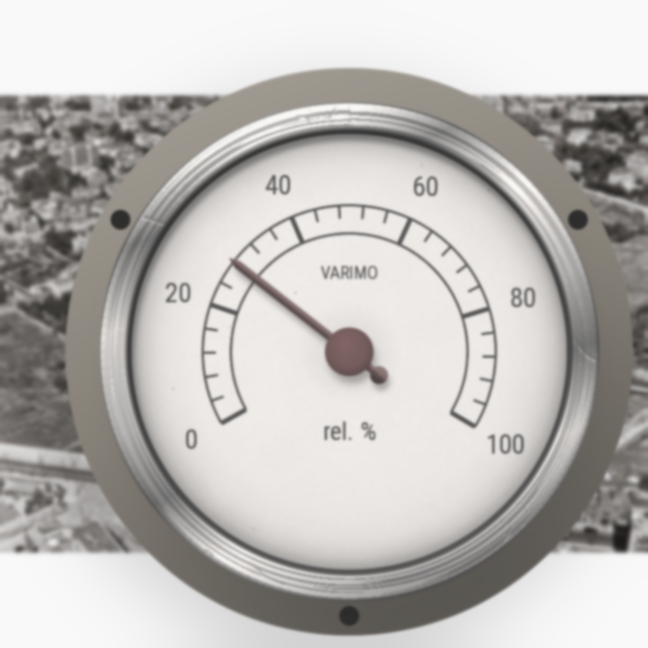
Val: 28; %
